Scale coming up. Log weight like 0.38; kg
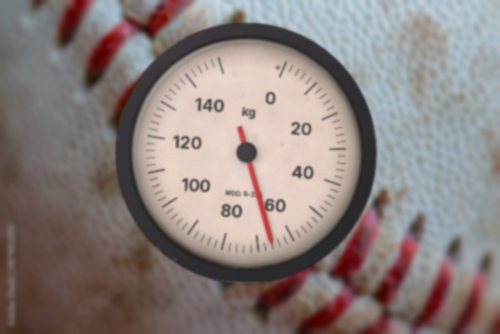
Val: 66; kg
